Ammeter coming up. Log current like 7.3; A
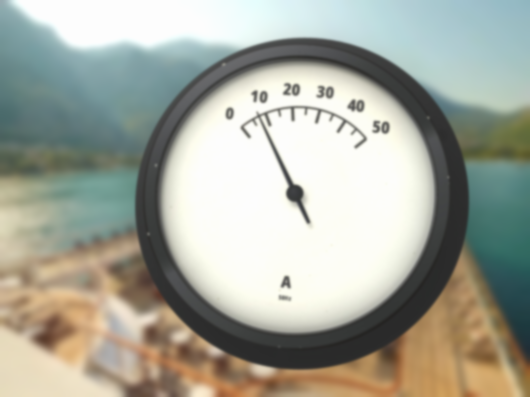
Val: 7.5; A
